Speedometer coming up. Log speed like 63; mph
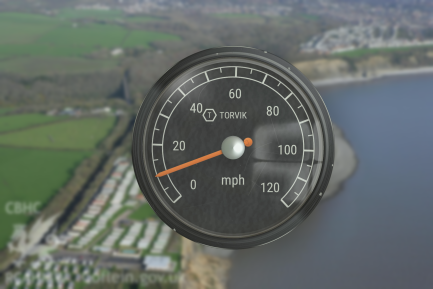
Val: 10; mph
